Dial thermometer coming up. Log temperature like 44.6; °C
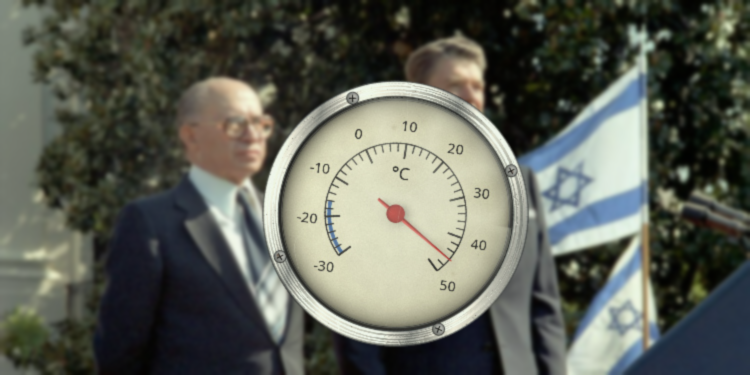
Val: 46; °C
